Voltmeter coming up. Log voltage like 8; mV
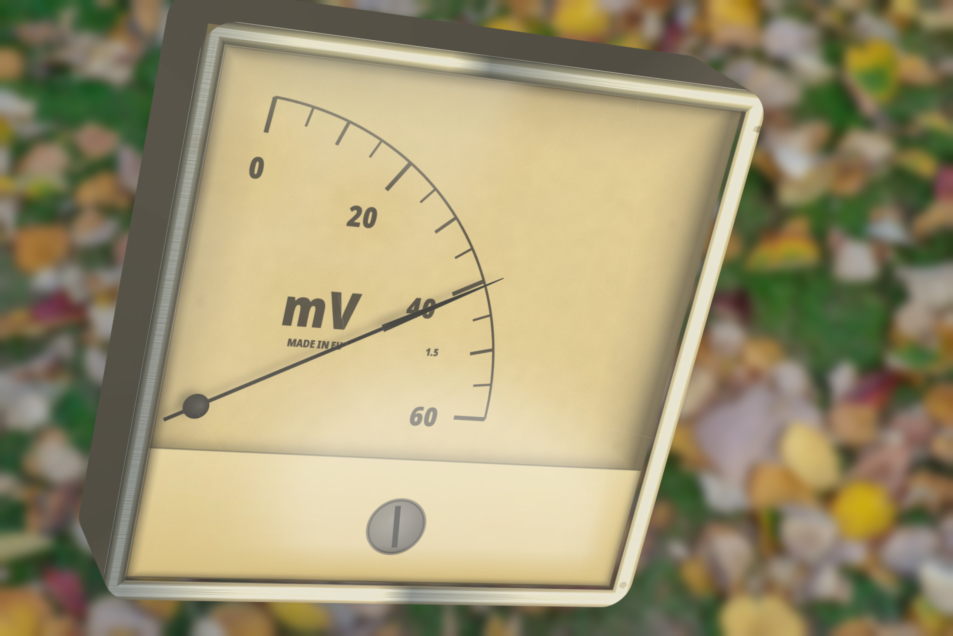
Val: 40; mV
